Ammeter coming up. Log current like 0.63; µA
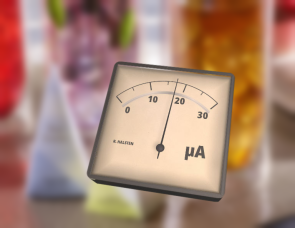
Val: 17.5; µA
